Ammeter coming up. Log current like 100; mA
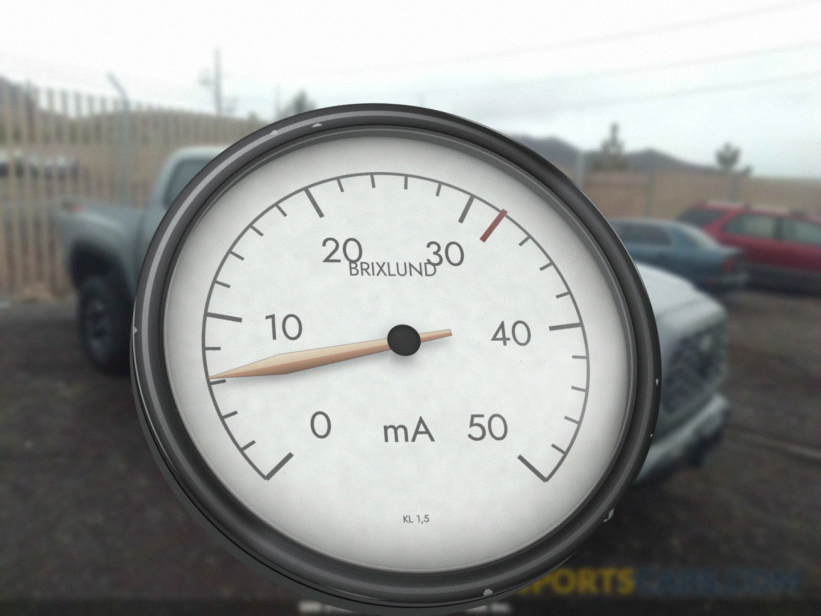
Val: 6; mA
